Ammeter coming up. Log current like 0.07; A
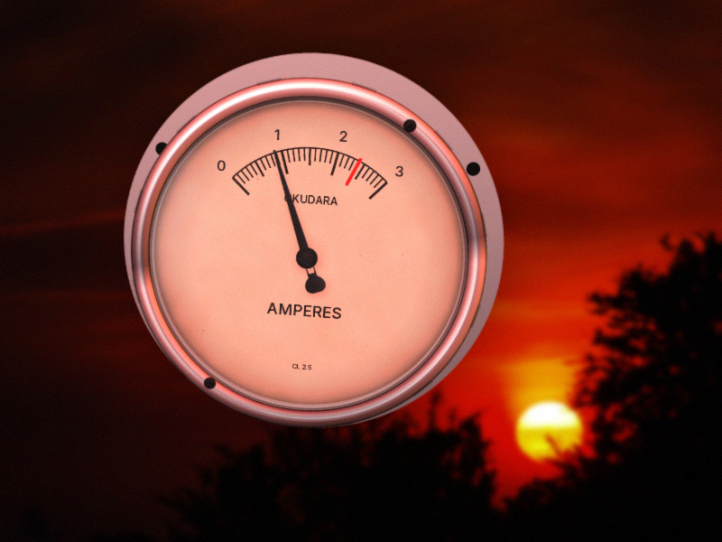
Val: 0.9; A
